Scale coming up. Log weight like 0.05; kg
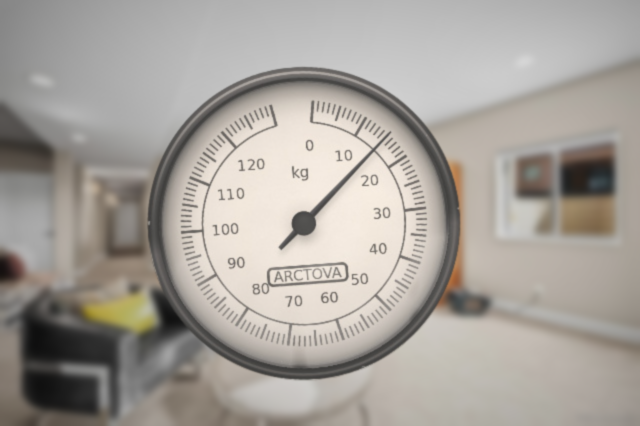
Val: 15; kg
